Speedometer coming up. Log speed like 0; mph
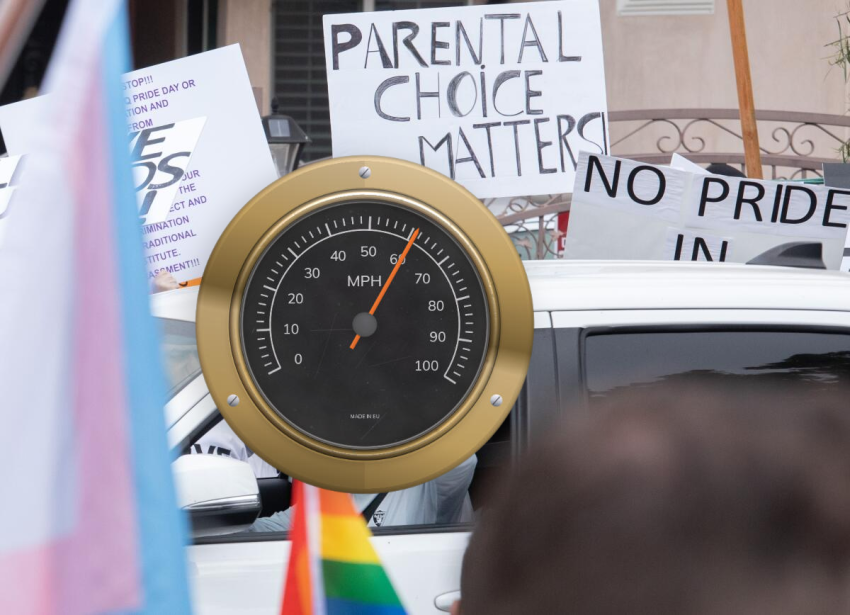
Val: 61; mph
